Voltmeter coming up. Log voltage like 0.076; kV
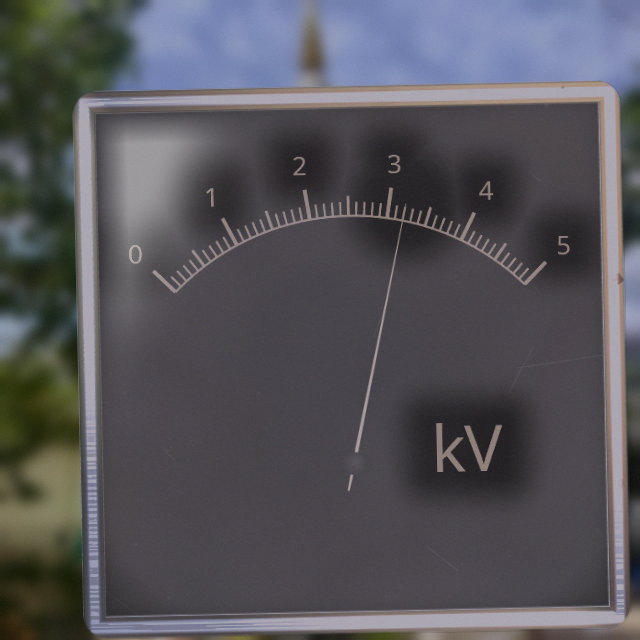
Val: 3.2; kV
